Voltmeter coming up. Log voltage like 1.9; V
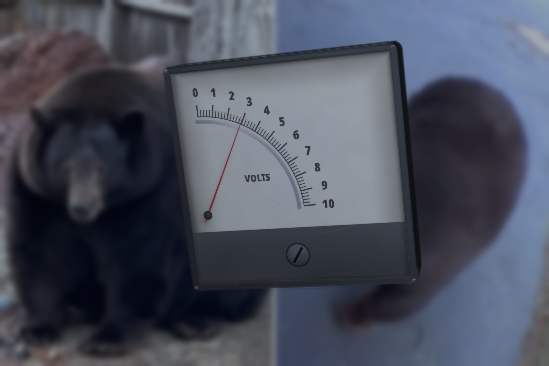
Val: 3; V
